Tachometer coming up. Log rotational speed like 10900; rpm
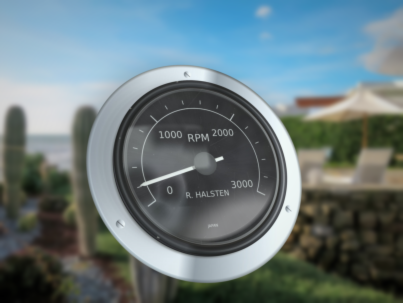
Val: 200; rpm
